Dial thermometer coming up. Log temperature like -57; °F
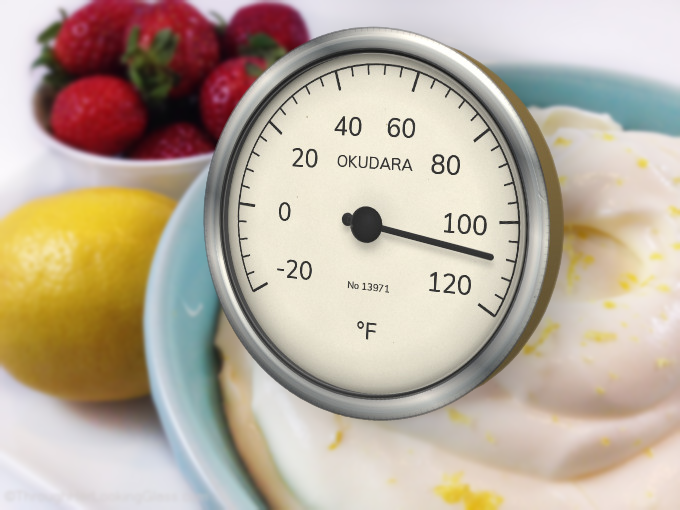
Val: 108; °F
